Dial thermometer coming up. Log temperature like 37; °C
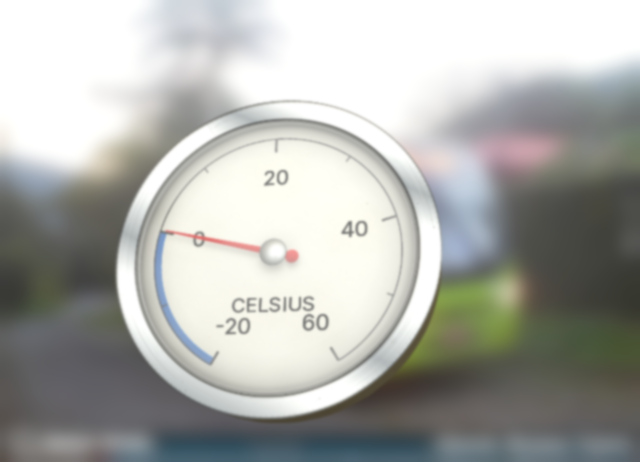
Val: 0; °C
